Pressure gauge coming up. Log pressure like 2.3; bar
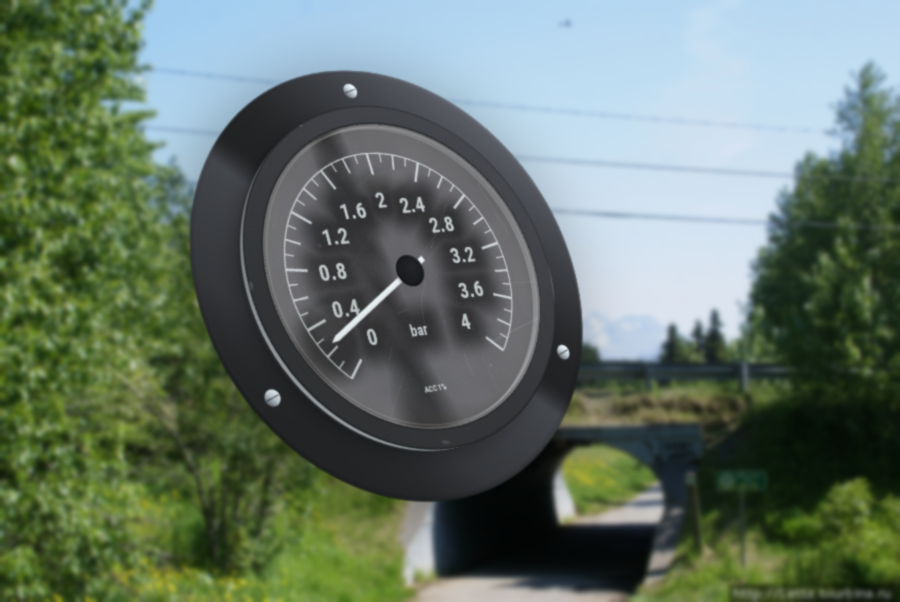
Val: 0.25; bar
